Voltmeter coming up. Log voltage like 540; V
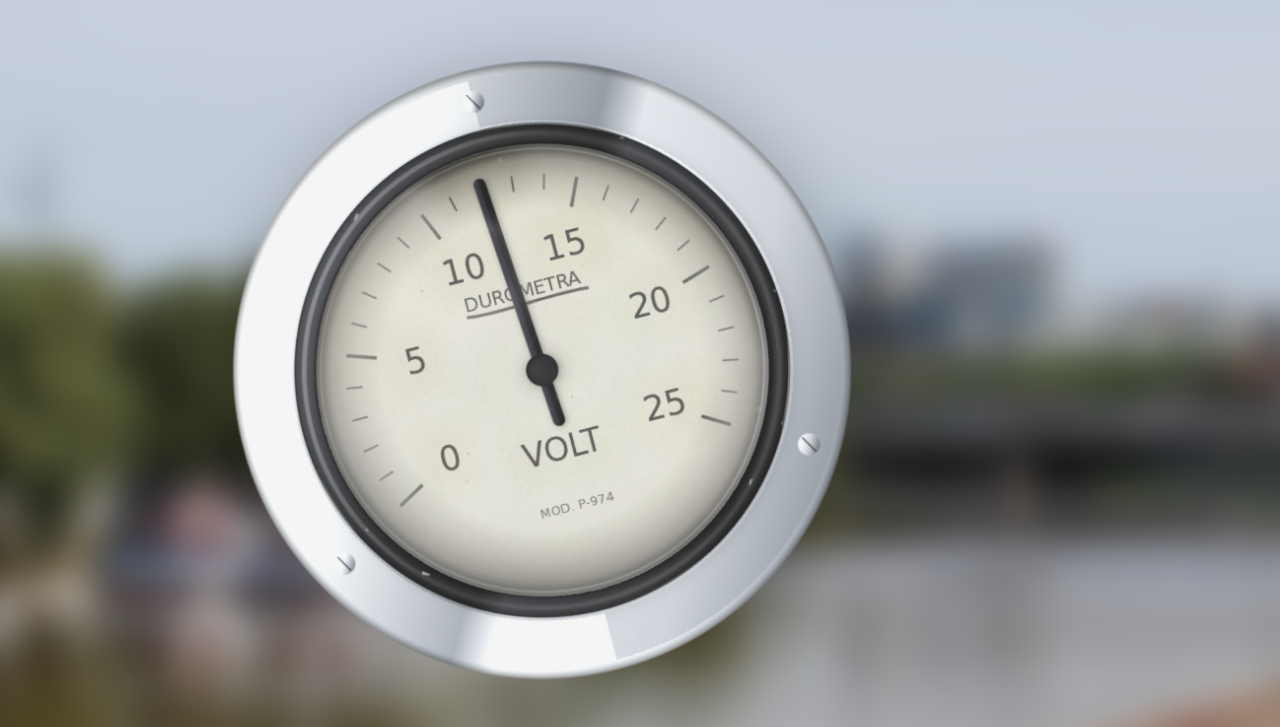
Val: 12; V
